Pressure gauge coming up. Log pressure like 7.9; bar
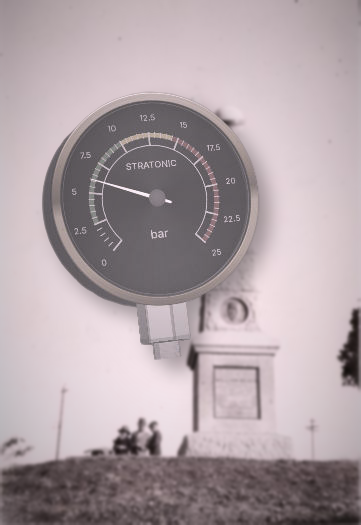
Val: 6; bar
